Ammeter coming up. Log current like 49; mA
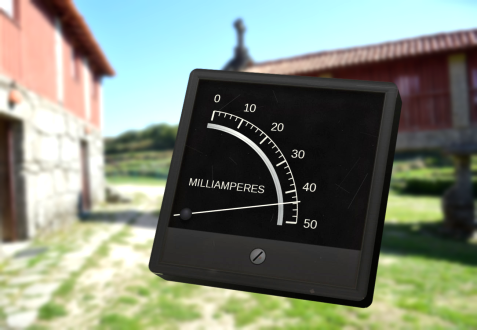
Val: 44; mA
